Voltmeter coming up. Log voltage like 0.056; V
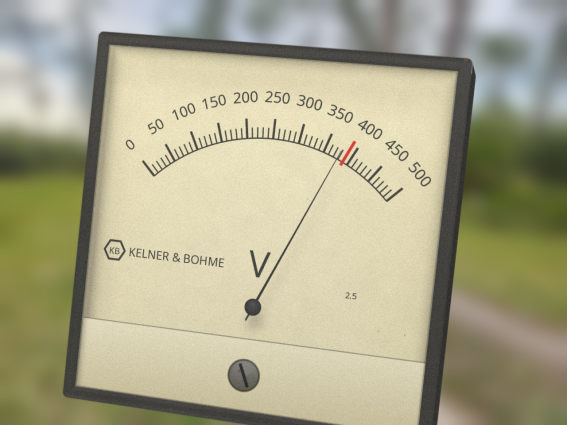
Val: 380; V
